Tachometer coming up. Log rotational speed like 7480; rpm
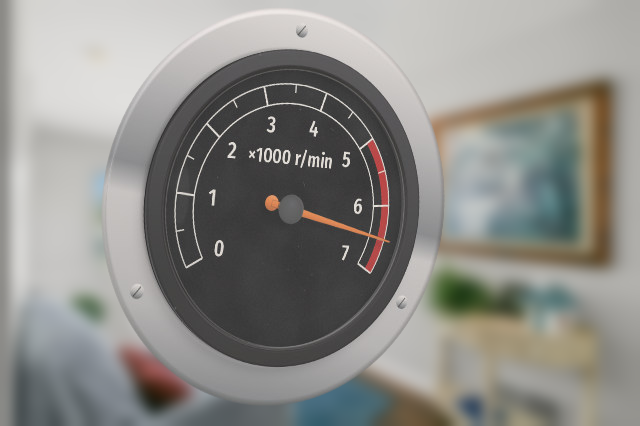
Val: 6500; rpm
